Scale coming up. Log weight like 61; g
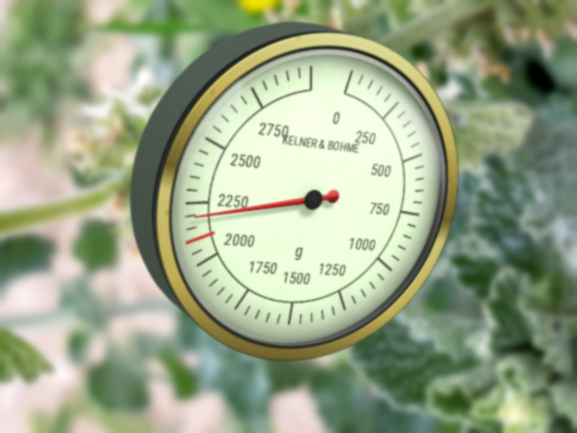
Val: 2200; g
